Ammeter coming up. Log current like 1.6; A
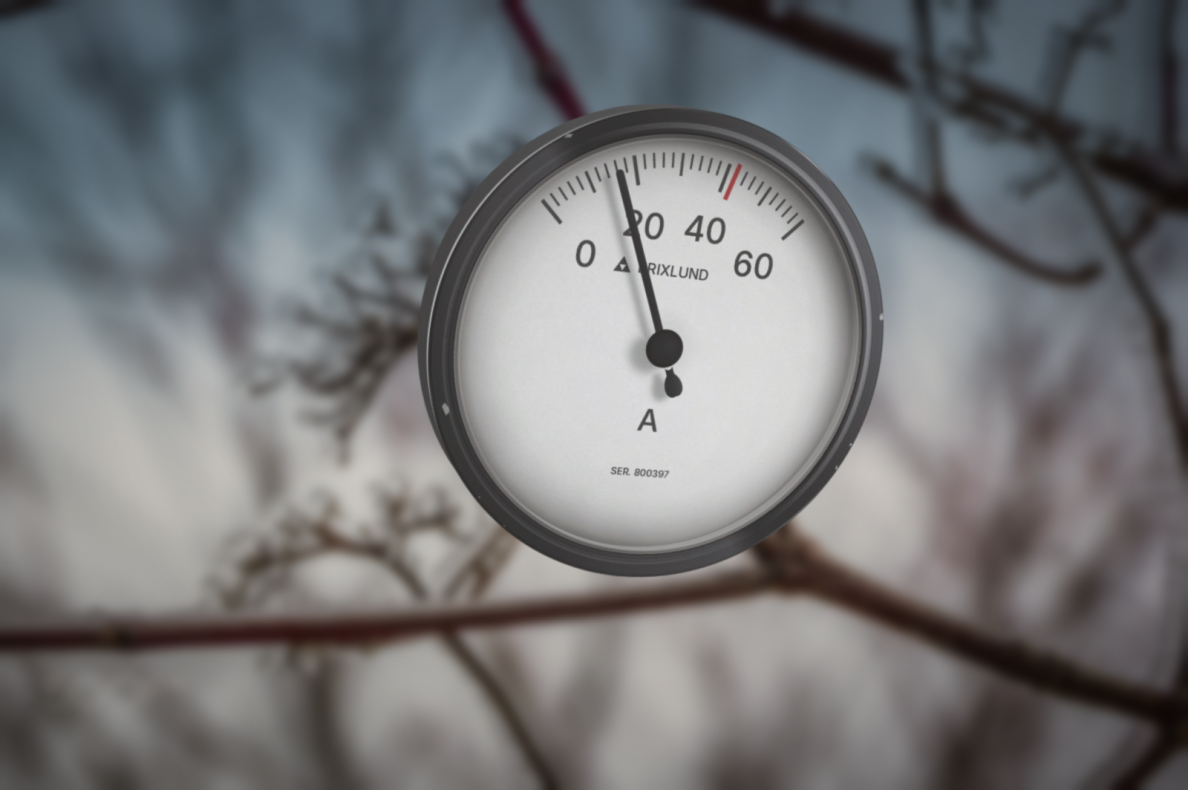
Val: 16; A
